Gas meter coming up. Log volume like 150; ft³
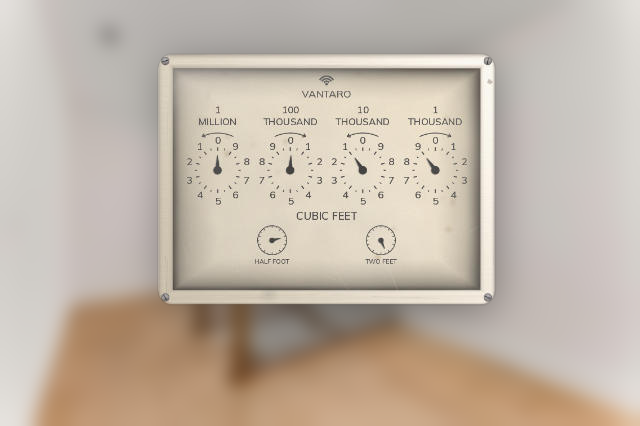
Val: 900; ft³
